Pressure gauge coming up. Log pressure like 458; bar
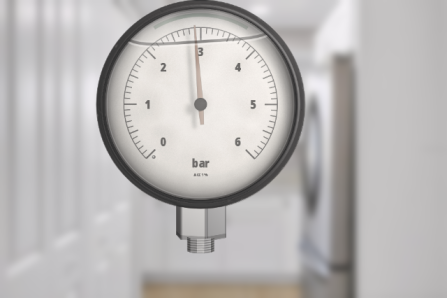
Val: 2.9; bar
